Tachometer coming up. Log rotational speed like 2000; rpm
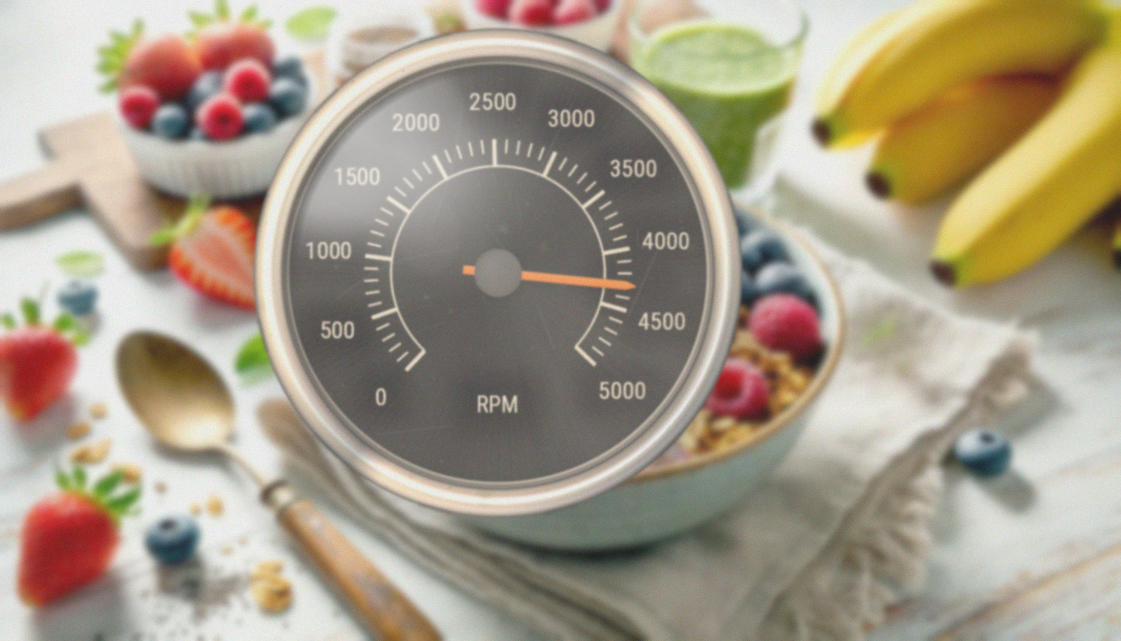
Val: 4300; rpm
